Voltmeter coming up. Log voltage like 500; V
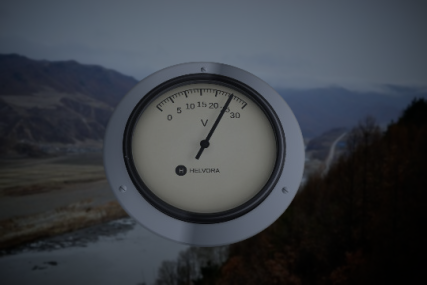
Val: 25; V
